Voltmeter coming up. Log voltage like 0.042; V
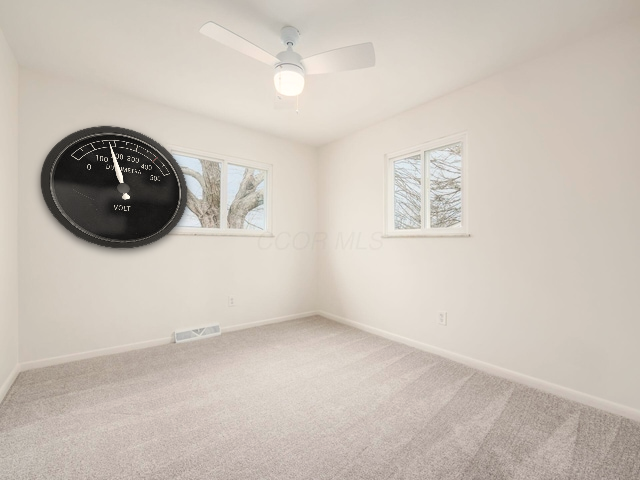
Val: 175; V
